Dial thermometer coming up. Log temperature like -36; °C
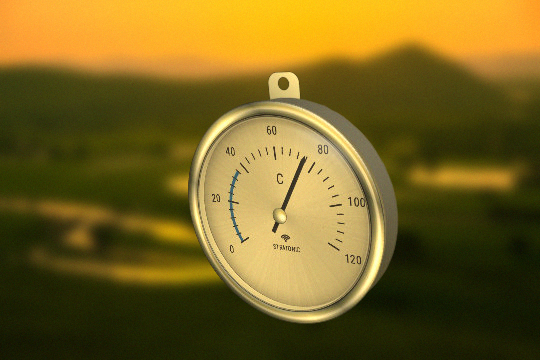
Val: 76; °C
